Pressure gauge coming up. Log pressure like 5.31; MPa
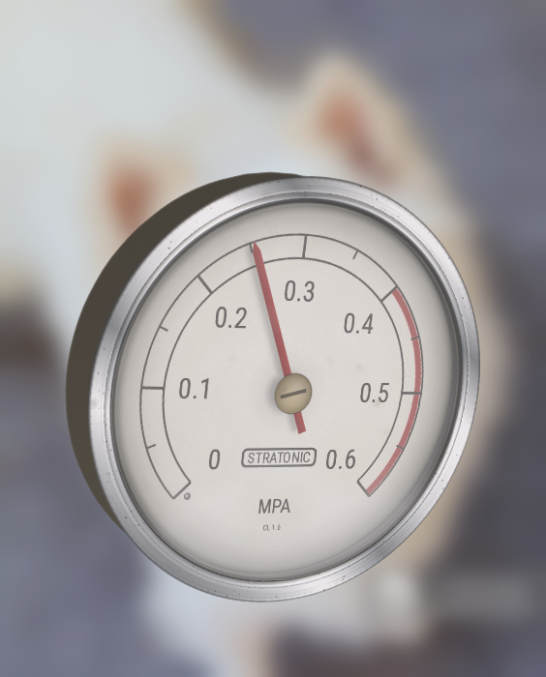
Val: 0.25; MPa
